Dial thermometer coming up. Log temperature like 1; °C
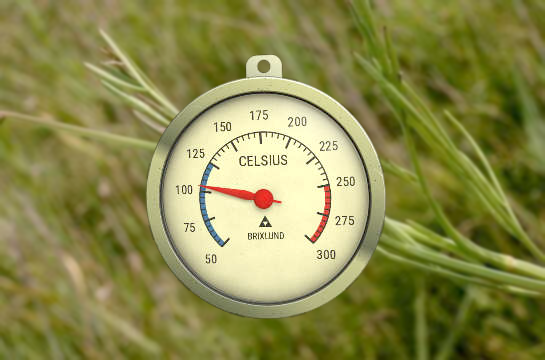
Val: 105; °C
